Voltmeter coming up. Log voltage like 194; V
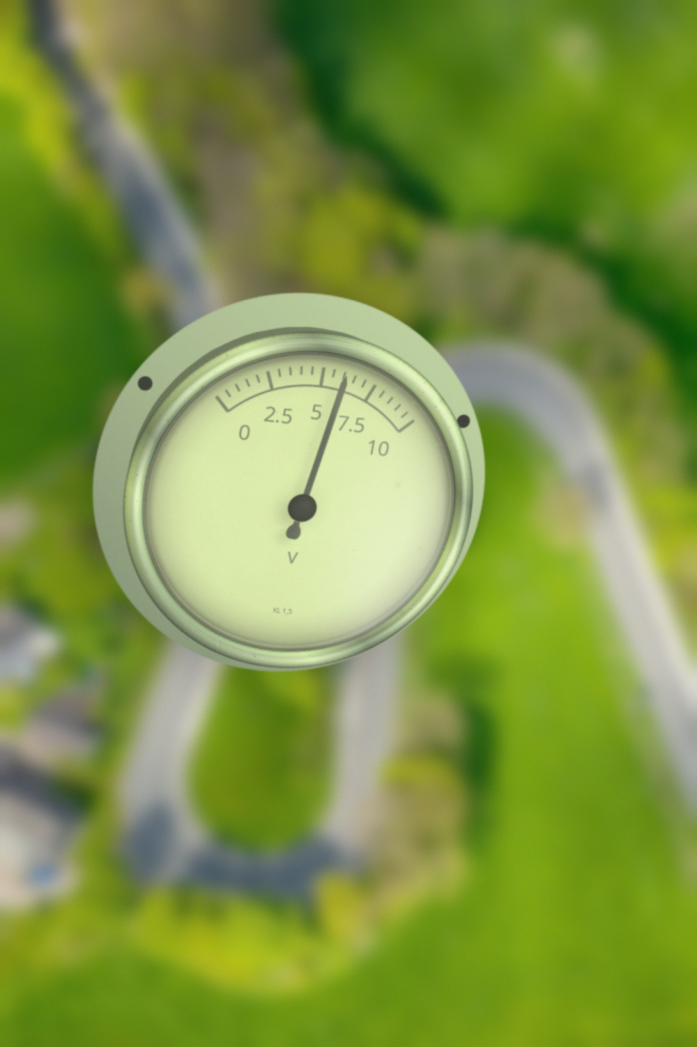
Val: 6; V
